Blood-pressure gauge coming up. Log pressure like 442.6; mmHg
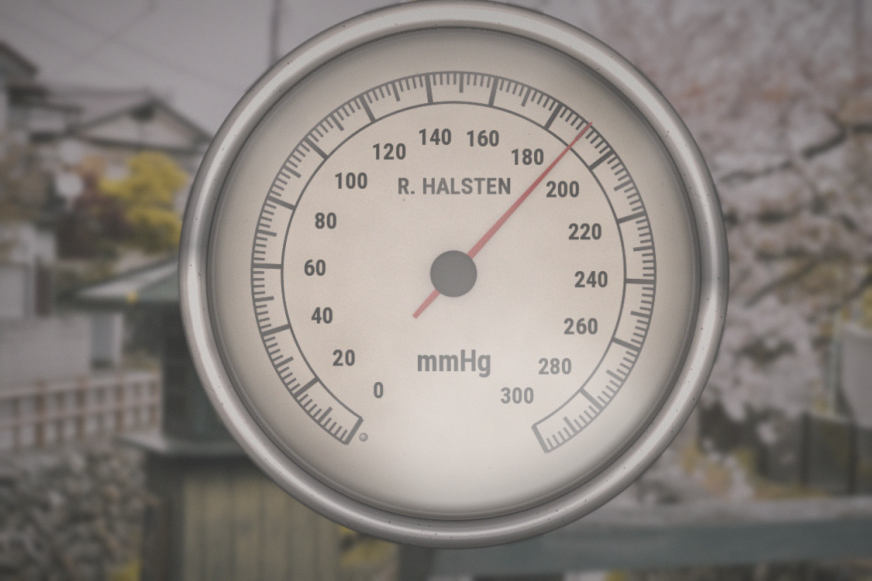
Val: 190; mmHg
